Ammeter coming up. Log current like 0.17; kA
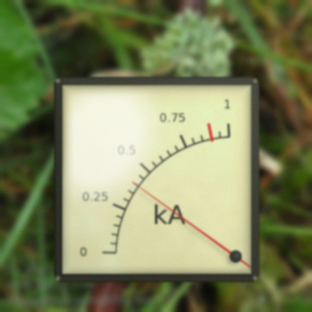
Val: 0.4; kA
